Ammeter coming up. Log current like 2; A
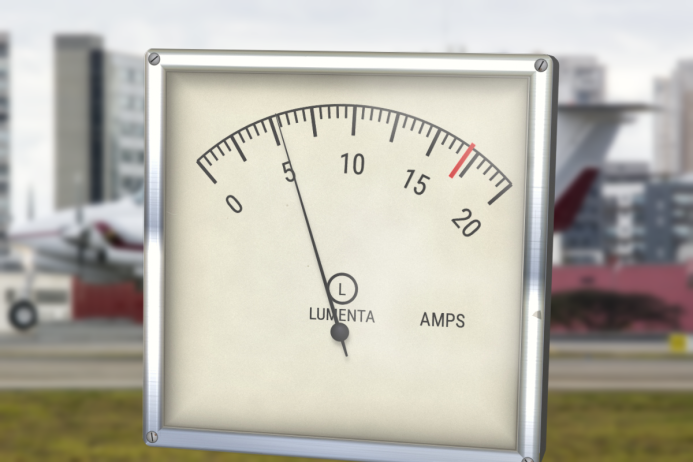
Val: 5.5; A
